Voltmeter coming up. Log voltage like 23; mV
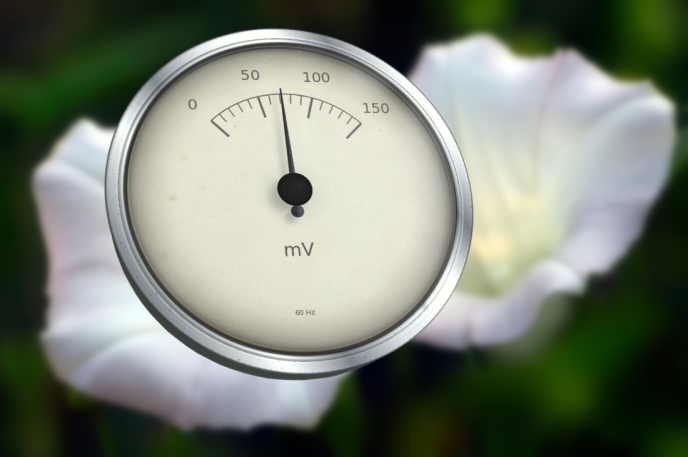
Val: 70; mV
